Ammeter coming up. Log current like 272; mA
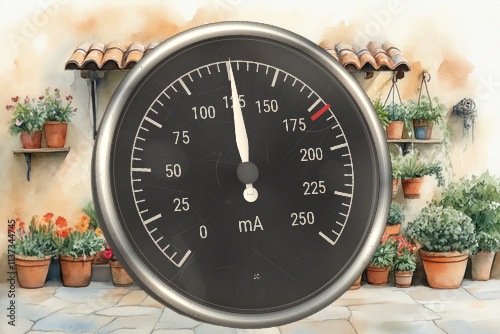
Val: 125; mA
